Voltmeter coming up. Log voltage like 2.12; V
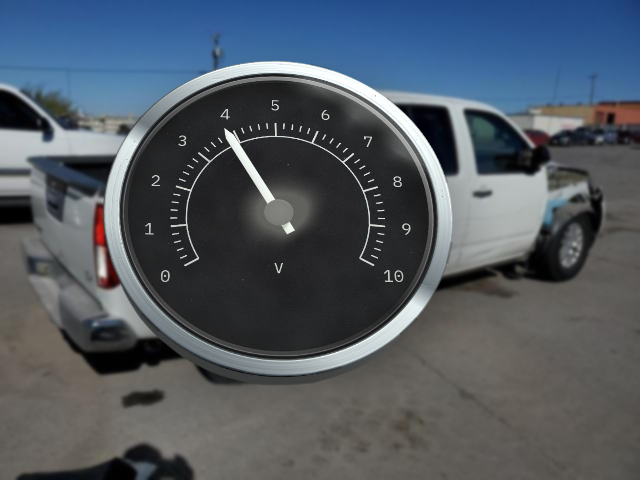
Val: 3.8; V
